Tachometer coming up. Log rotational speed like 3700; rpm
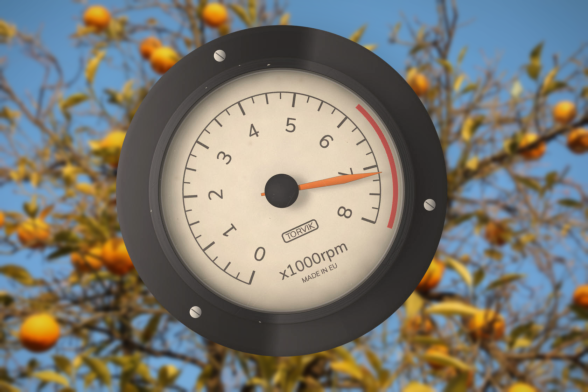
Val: 7125; rpm
